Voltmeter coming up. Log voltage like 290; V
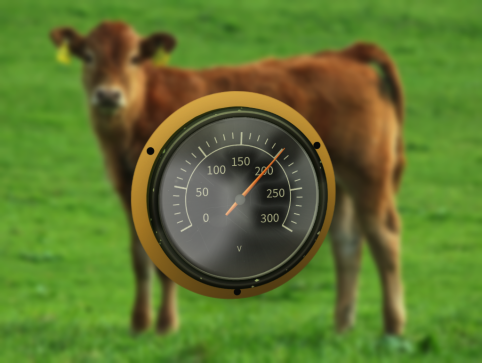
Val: 200; V
